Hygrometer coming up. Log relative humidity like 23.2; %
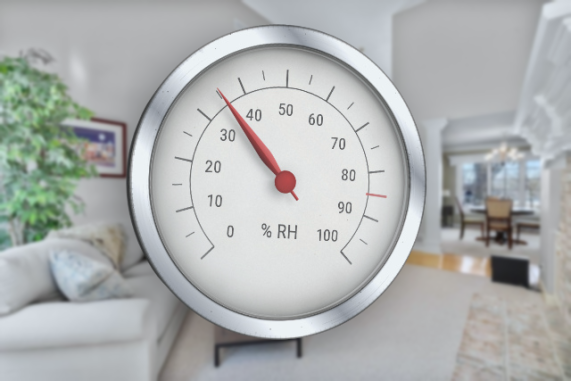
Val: 35; %
